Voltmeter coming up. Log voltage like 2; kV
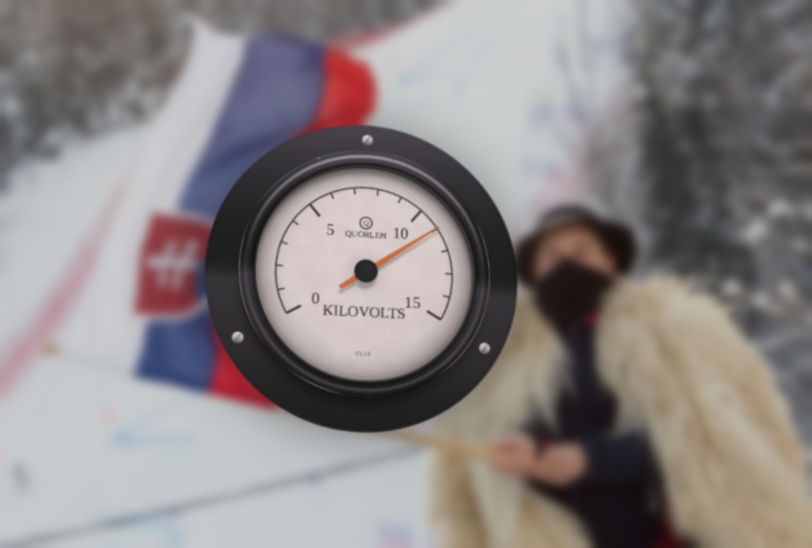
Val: 11; kV
